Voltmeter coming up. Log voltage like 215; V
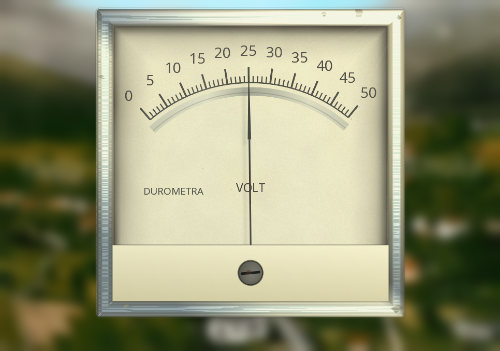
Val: 25; V
